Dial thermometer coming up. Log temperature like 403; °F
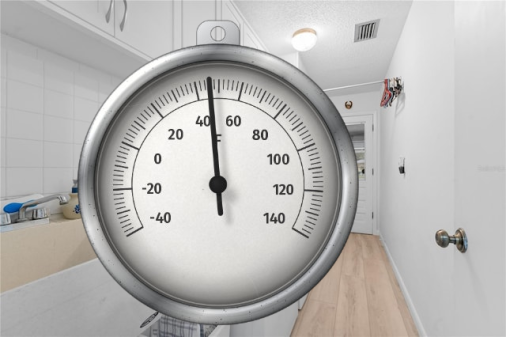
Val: 46; °F
